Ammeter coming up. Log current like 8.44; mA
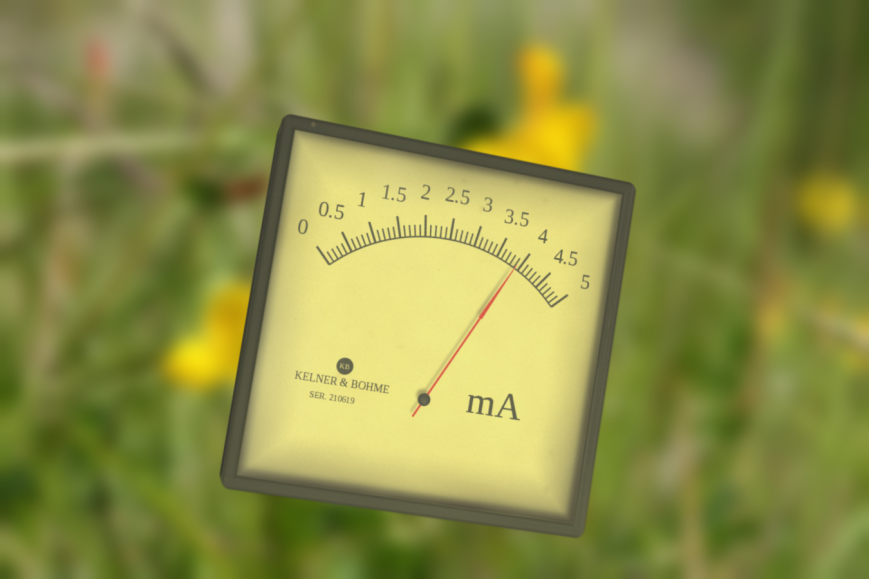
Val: 3.9; mA
